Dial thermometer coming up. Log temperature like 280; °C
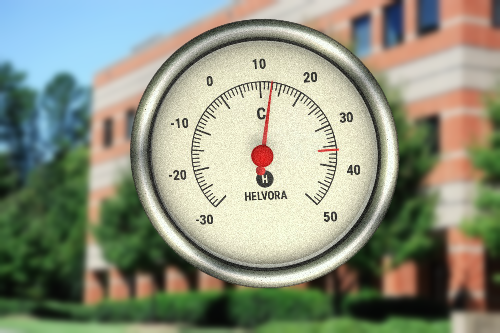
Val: 13; °C
